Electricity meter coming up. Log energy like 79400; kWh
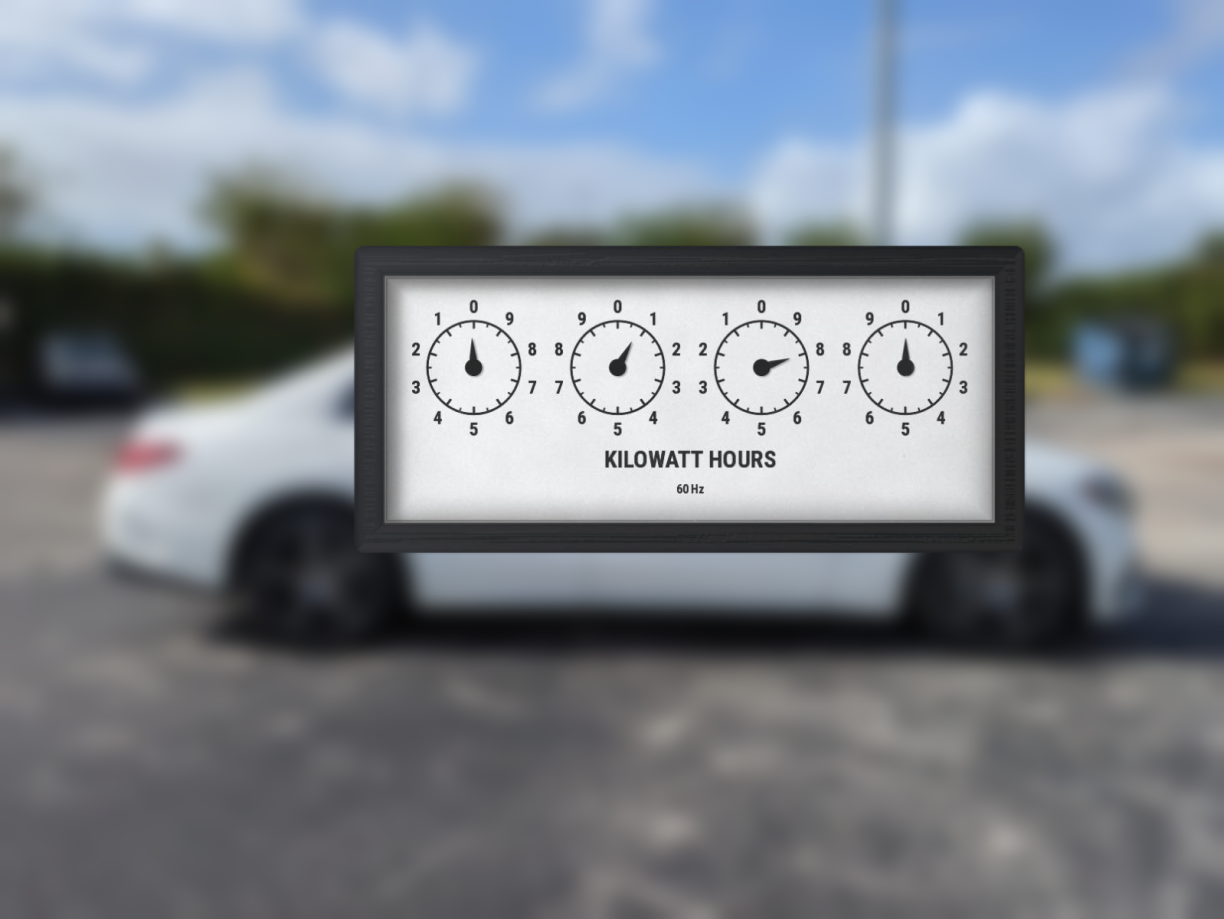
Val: 80; kWh
